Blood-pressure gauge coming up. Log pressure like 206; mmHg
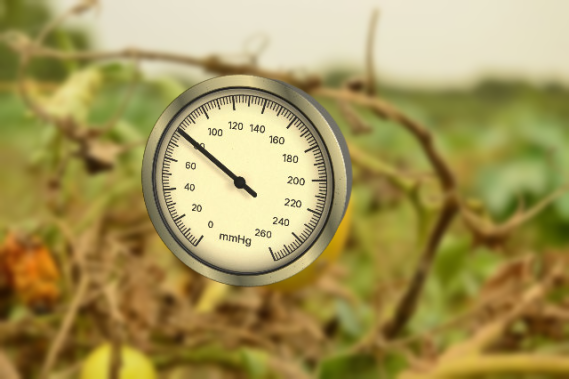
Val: 80; mmHg
